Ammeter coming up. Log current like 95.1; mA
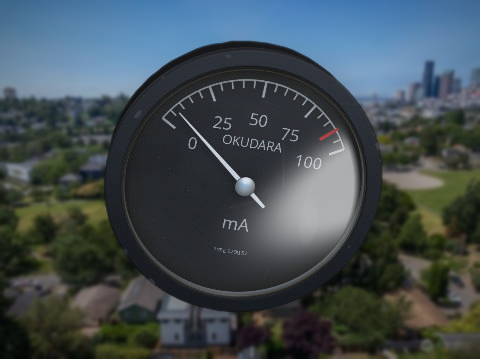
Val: 7.5; mA
